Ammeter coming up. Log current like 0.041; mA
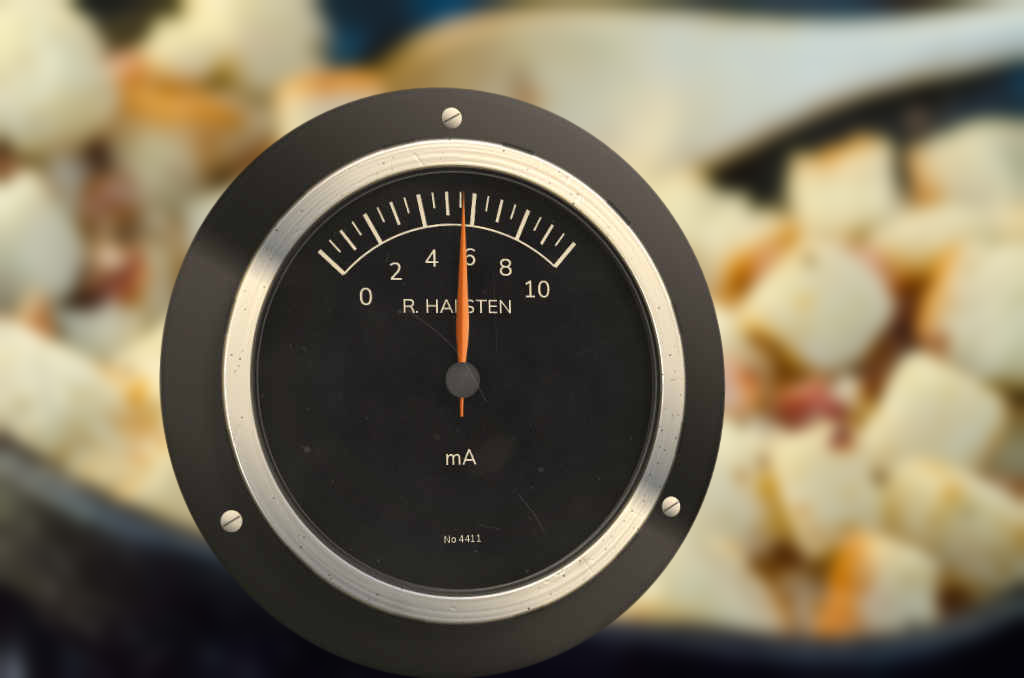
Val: 5.5; mA
